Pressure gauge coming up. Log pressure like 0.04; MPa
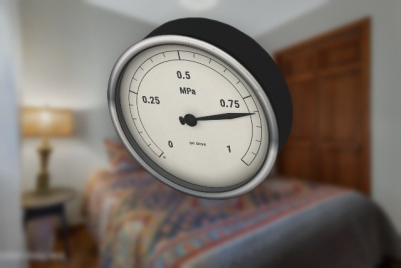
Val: 0.8; MPa
